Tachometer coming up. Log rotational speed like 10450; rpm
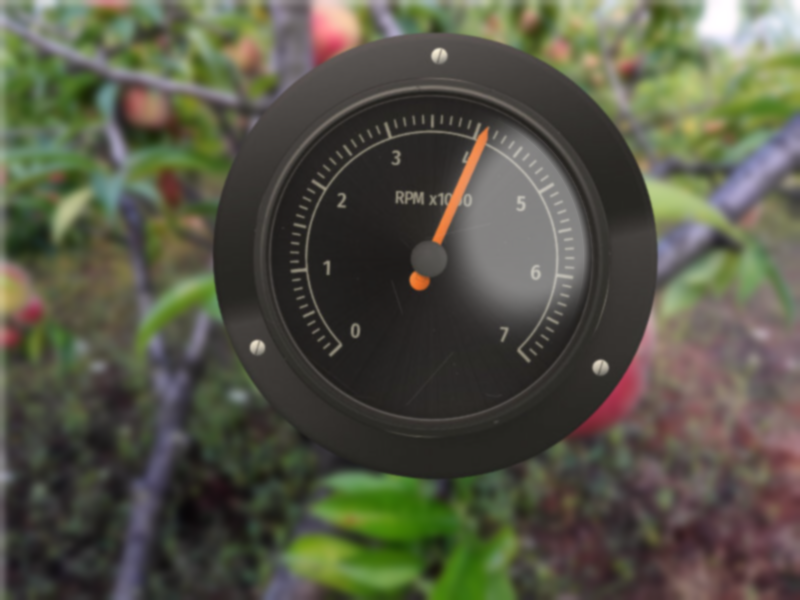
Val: 4100; rpm
